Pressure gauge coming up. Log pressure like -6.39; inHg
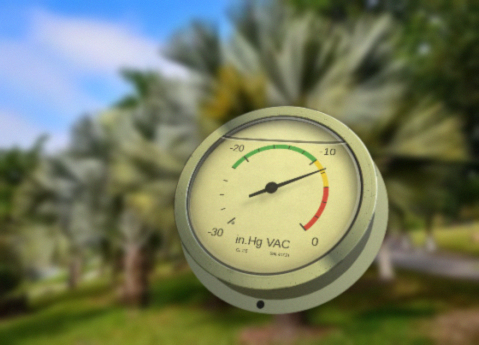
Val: -8; inHg
